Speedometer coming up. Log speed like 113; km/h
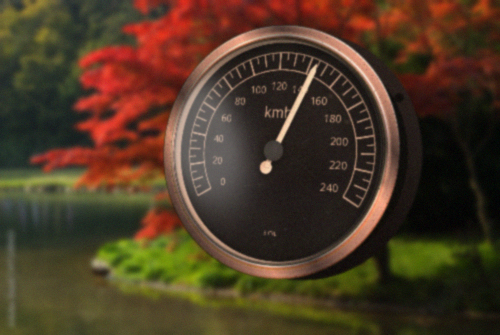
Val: 145; km/h
